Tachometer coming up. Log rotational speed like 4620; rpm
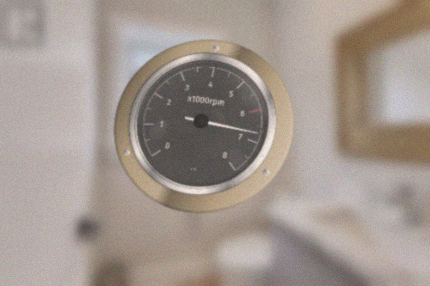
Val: 6750; rpm
